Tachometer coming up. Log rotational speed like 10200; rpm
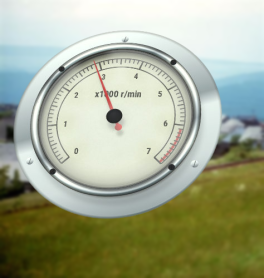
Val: 2900; rpm
